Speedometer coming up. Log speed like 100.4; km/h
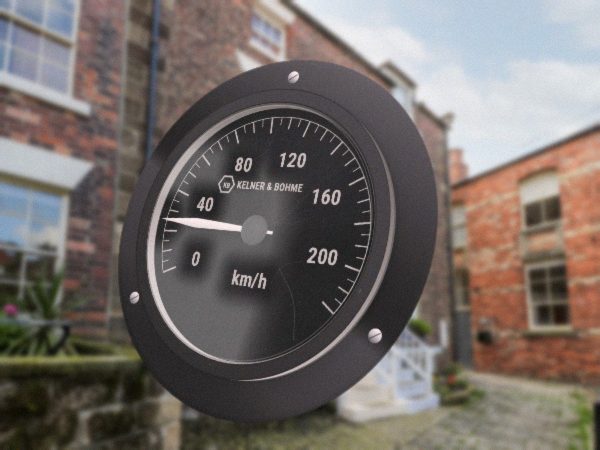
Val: 25; km/h
